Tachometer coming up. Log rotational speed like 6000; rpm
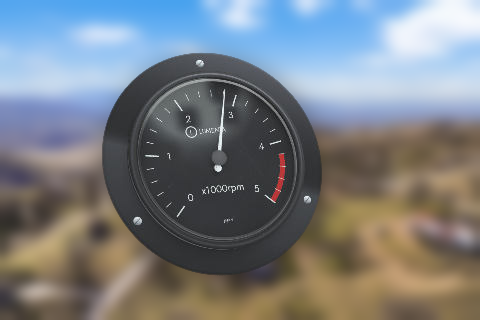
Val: 2800; rpm
